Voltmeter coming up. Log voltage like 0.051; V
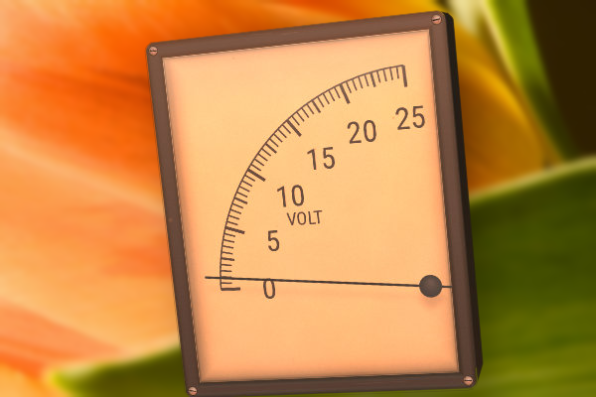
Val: 1; V
